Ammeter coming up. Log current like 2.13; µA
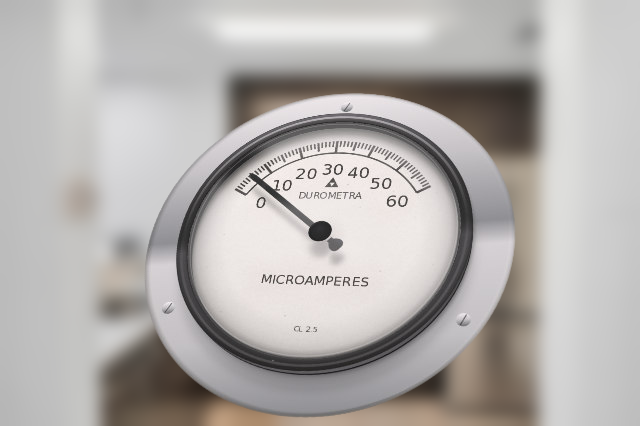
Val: 5; µA
